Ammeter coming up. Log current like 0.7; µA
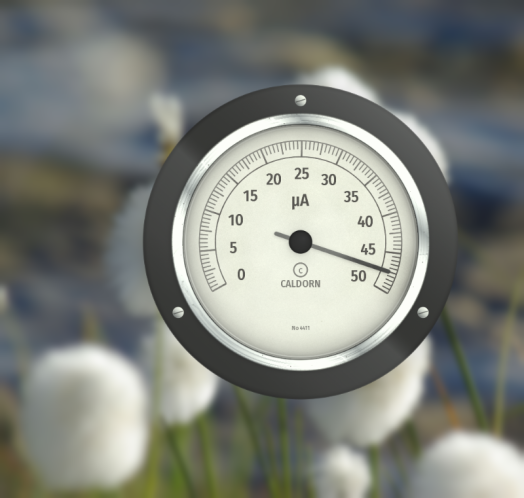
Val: 47.5; µA
